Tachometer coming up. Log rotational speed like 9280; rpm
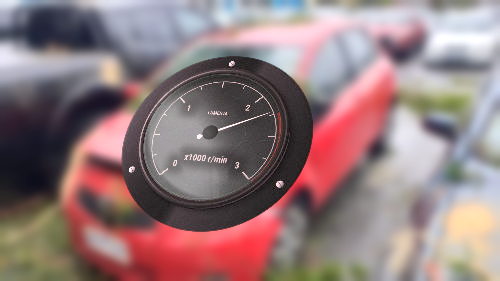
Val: 2250; rpm
